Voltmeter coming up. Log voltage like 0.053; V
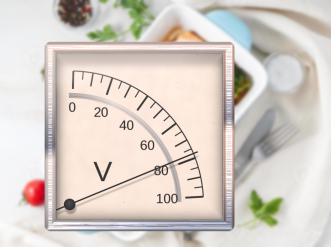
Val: 77.5; V
